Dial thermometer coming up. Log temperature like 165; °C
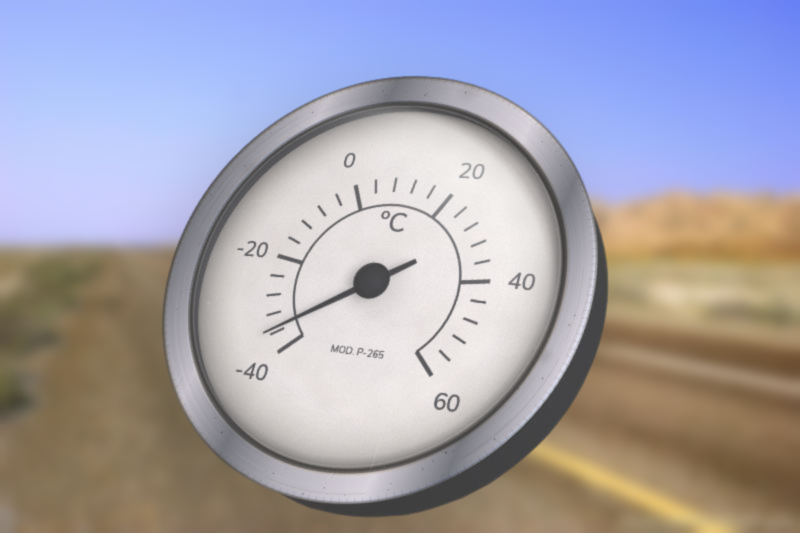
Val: -36; °C
